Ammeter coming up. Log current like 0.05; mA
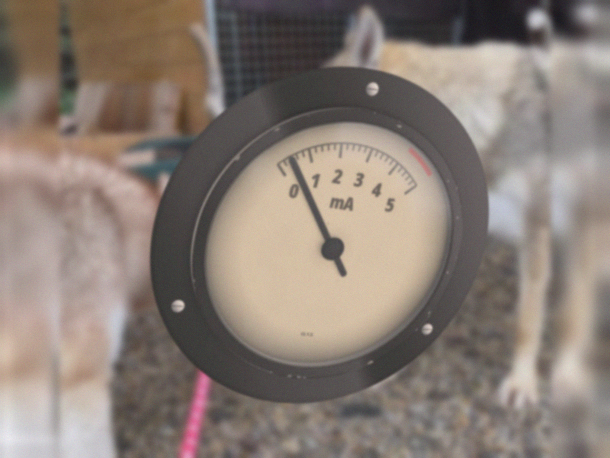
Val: 0.4; mA
